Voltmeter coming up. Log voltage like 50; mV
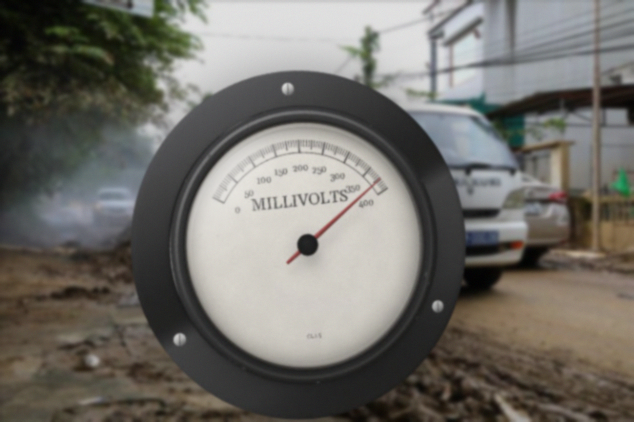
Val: 375; mV
